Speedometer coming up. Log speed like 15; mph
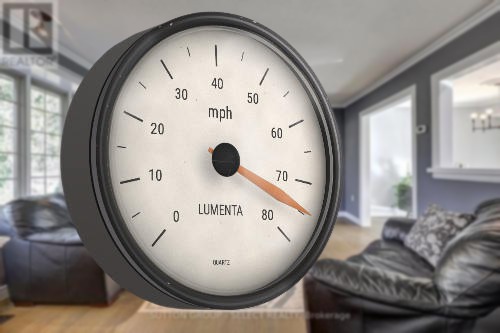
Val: 75; mph
